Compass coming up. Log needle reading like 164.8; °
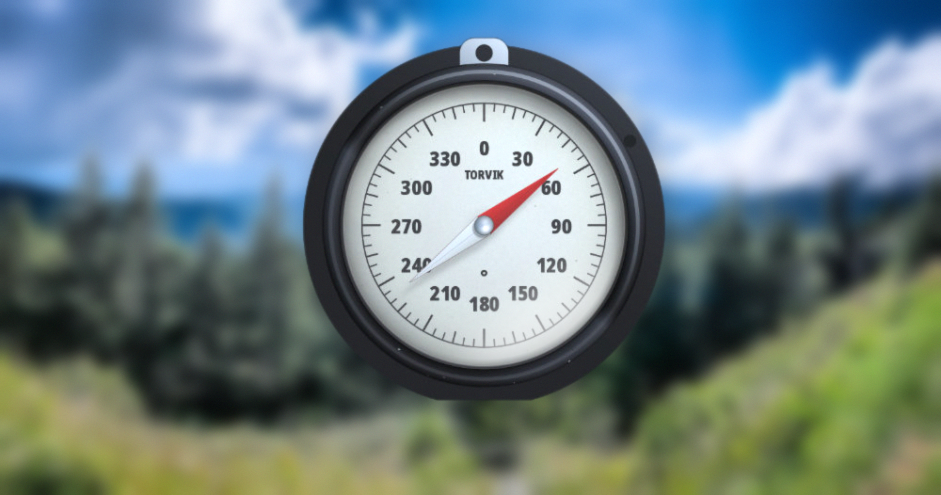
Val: 52.5; °
